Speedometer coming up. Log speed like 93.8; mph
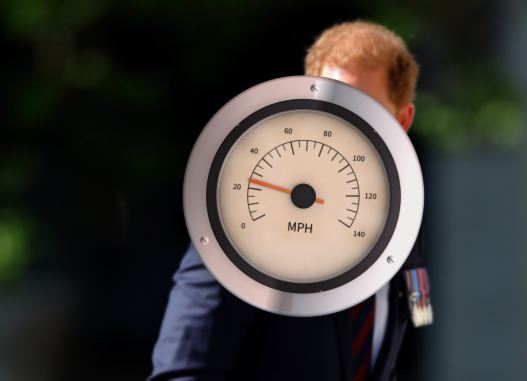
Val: 25; mph
